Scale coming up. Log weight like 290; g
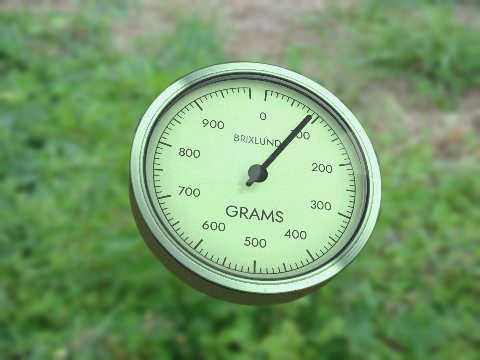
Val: 90; g
